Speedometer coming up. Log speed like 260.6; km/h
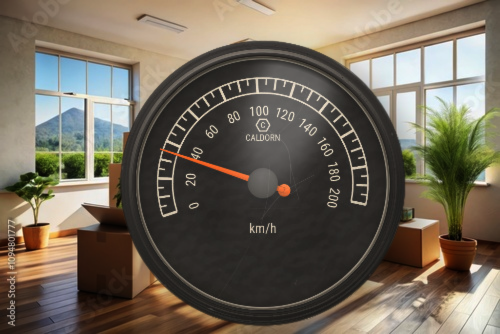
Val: 35; km/h
